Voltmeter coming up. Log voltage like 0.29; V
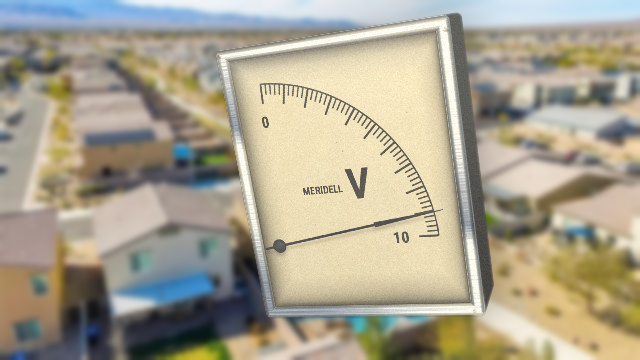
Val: 9; V
